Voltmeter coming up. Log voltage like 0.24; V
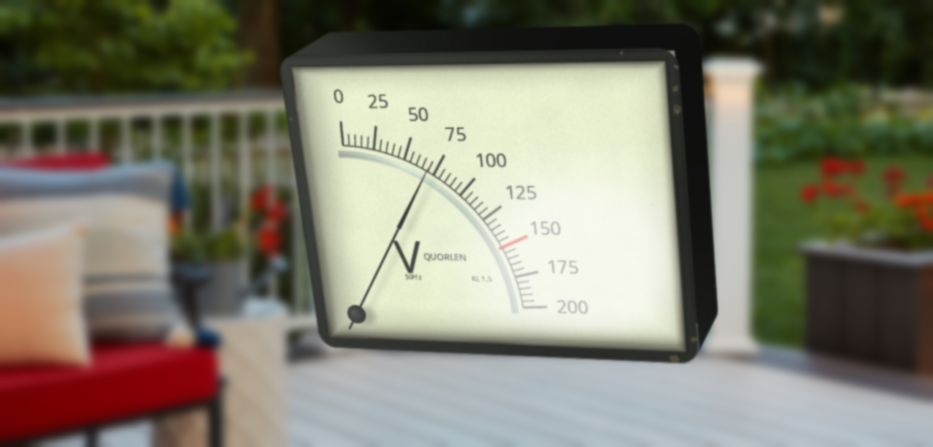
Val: 70; V
